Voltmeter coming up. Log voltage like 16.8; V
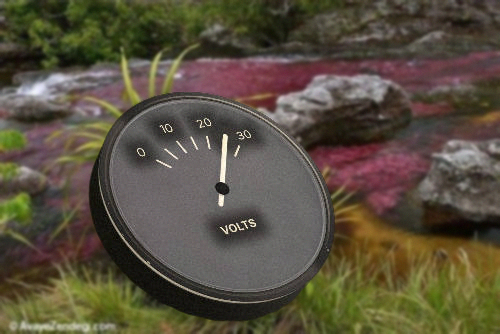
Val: 25; V
